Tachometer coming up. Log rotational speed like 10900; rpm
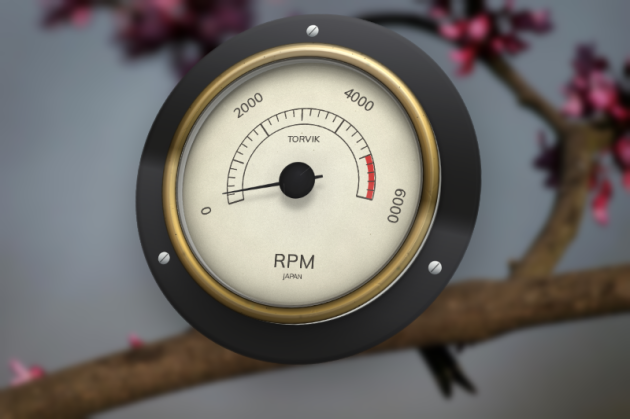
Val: 200; rpm
